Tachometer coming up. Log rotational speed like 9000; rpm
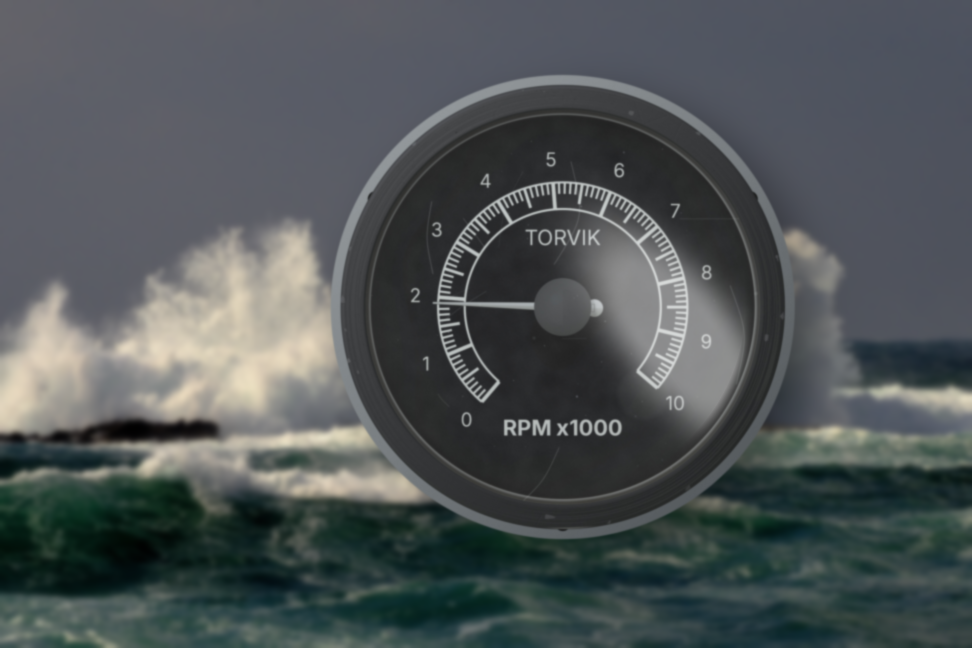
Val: 1900; rpm
